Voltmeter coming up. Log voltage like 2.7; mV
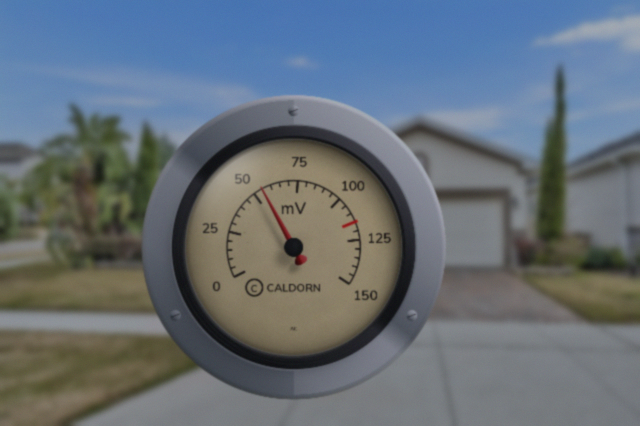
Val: 55; mV
